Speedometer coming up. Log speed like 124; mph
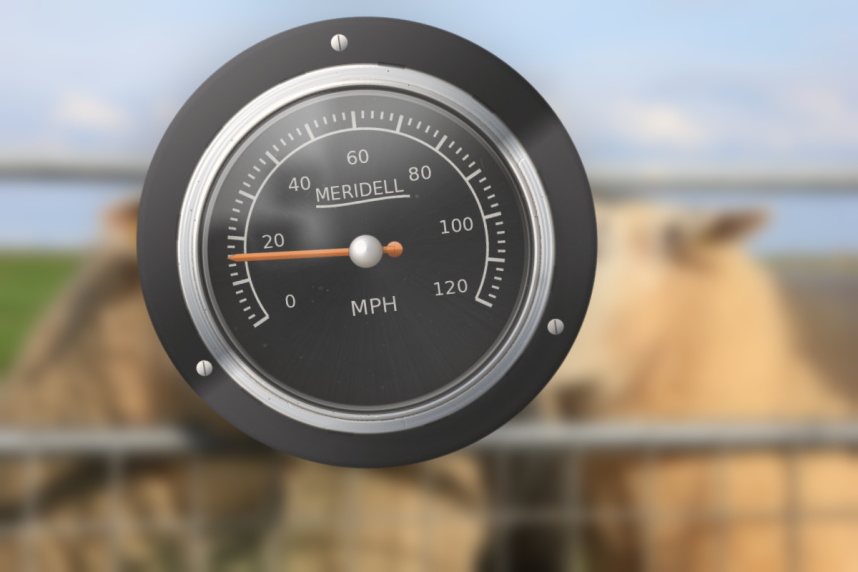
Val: 16; mph
